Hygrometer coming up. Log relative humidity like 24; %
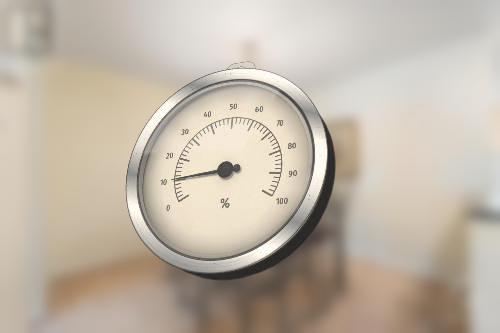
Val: 10; %
